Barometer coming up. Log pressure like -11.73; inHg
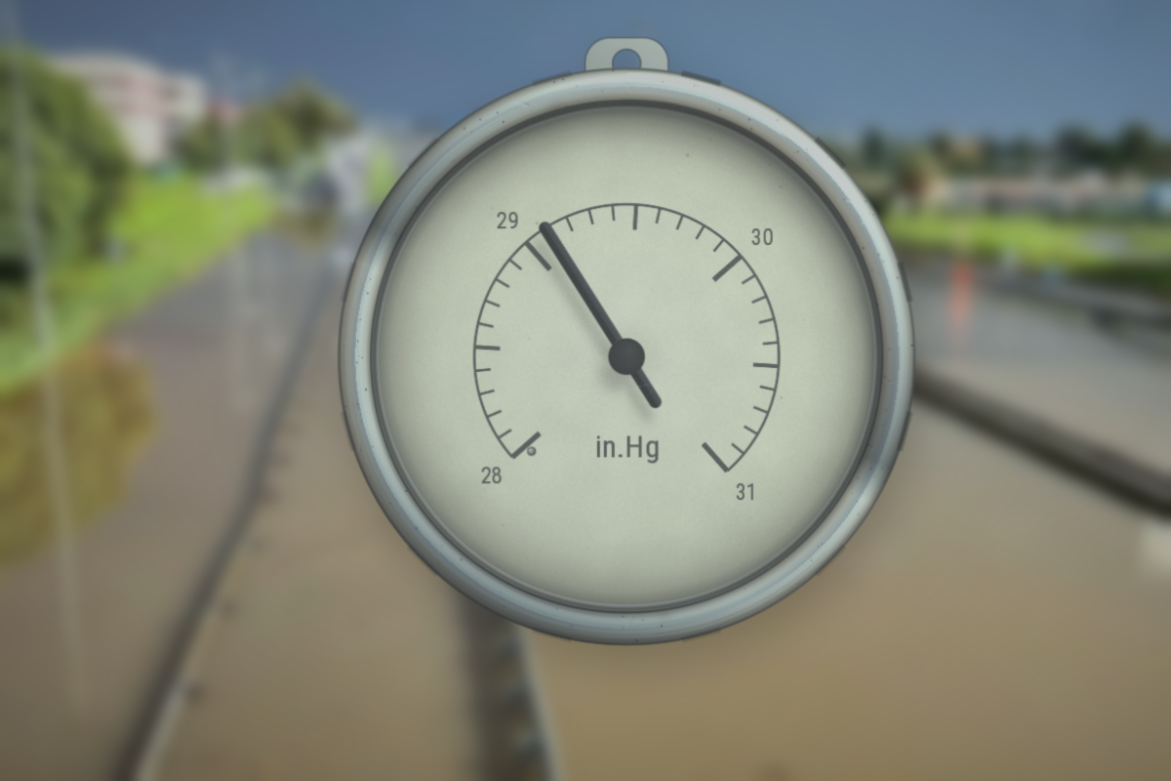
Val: 29.1; inHg
